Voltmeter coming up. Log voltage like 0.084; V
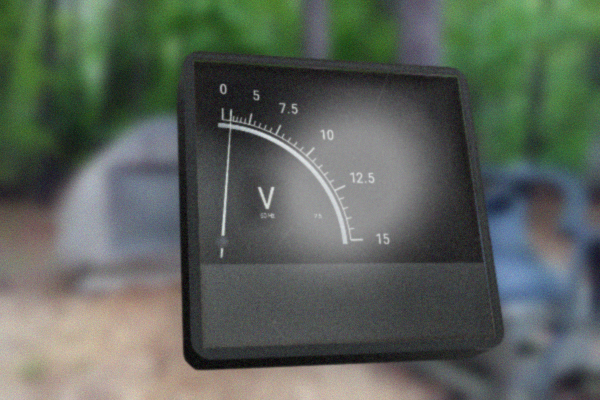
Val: 2.5; V
